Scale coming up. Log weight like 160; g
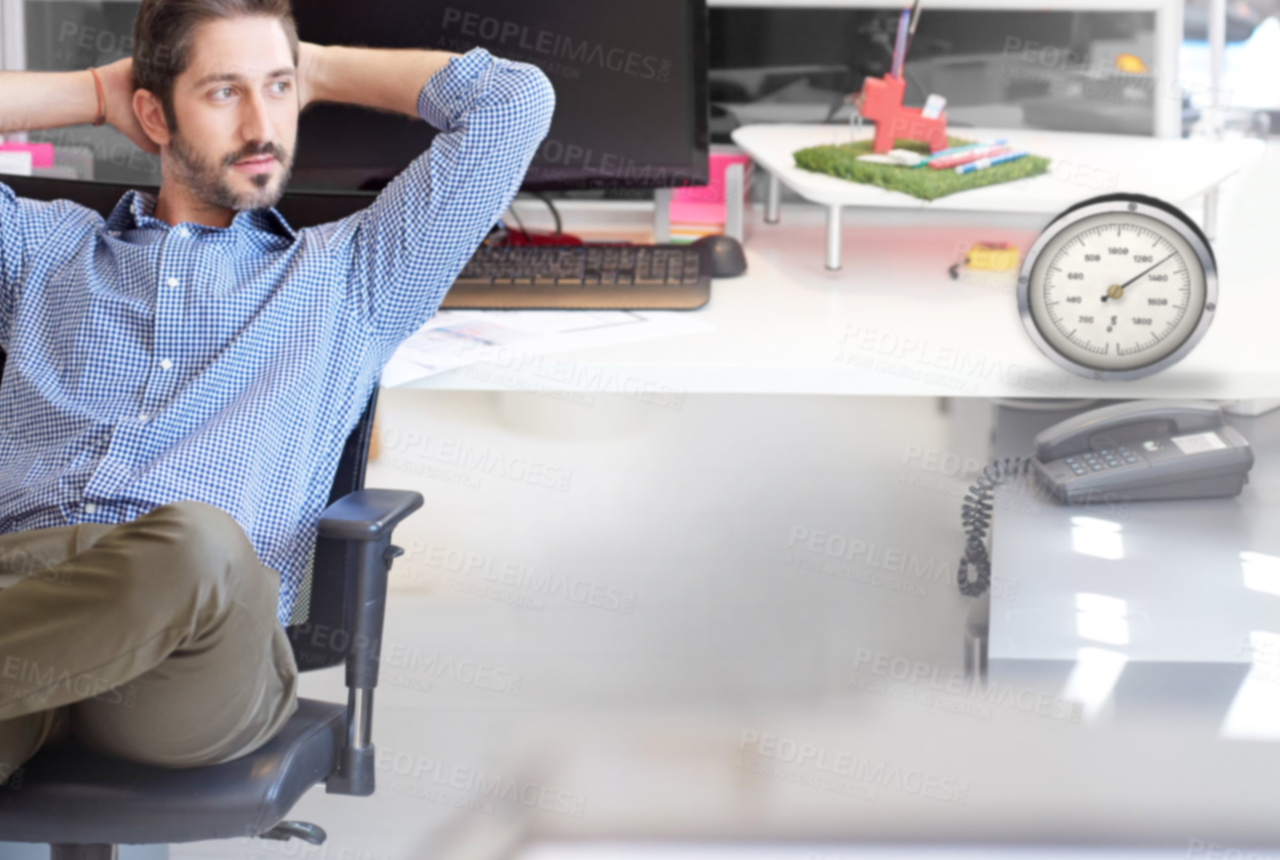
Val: 1300; g
